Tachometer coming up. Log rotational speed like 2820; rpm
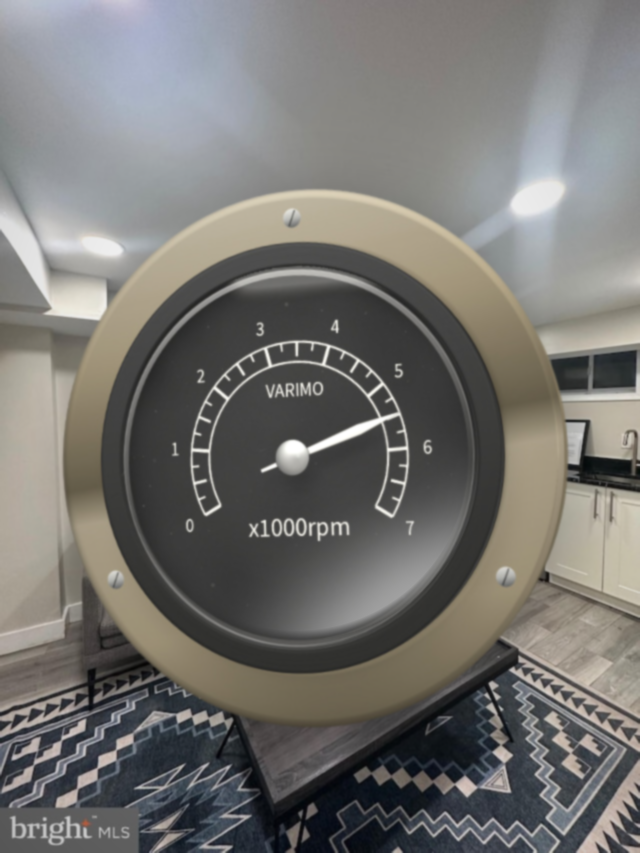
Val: 5500; rpm
